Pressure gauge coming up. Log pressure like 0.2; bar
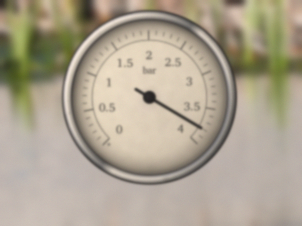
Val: 3.8; bar
